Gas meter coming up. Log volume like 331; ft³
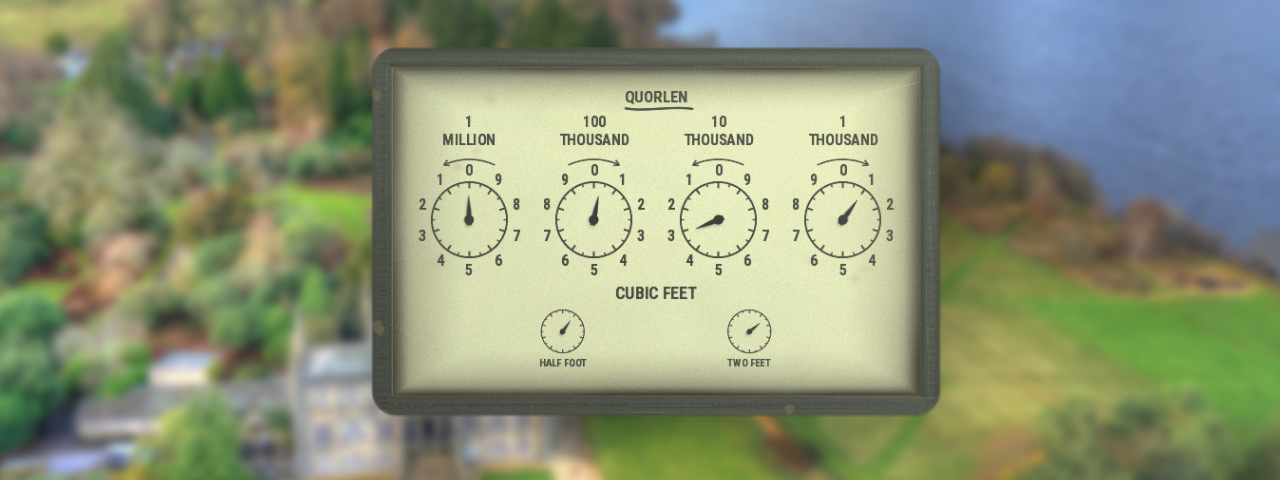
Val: 3100; ft³
